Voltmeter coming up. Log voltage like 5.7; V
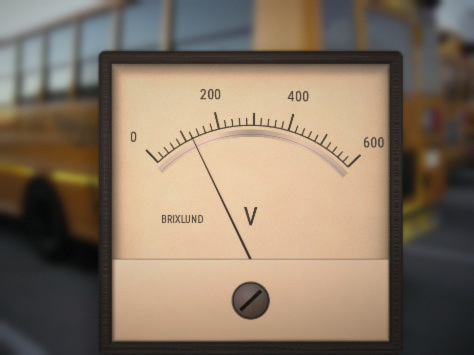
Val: 120; V
